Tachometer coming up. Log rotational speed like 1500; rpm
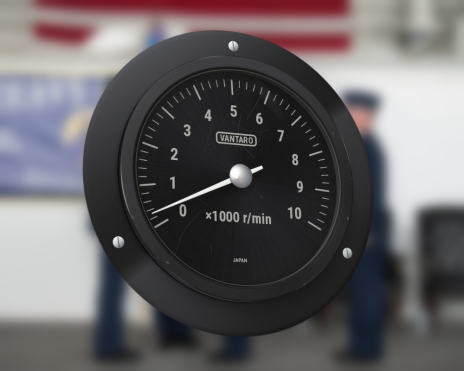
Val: 300; rpm
